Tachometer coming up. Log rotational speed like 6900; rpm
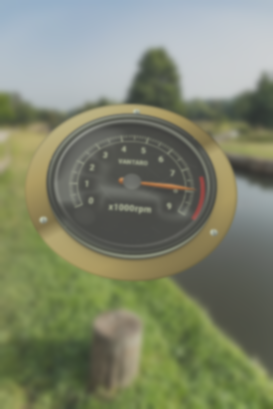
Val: 8000; rpm
